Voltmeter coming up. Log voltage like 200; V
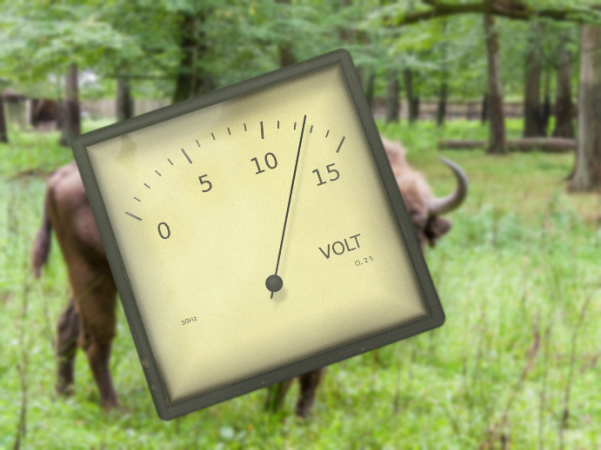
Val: 12.5; V
